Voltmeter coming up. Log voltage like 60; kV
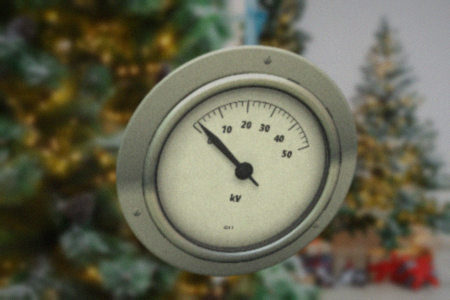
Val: 2; kV
